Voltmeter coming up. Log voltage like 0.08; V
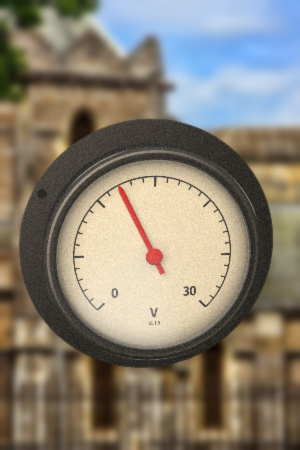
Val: 12; V
